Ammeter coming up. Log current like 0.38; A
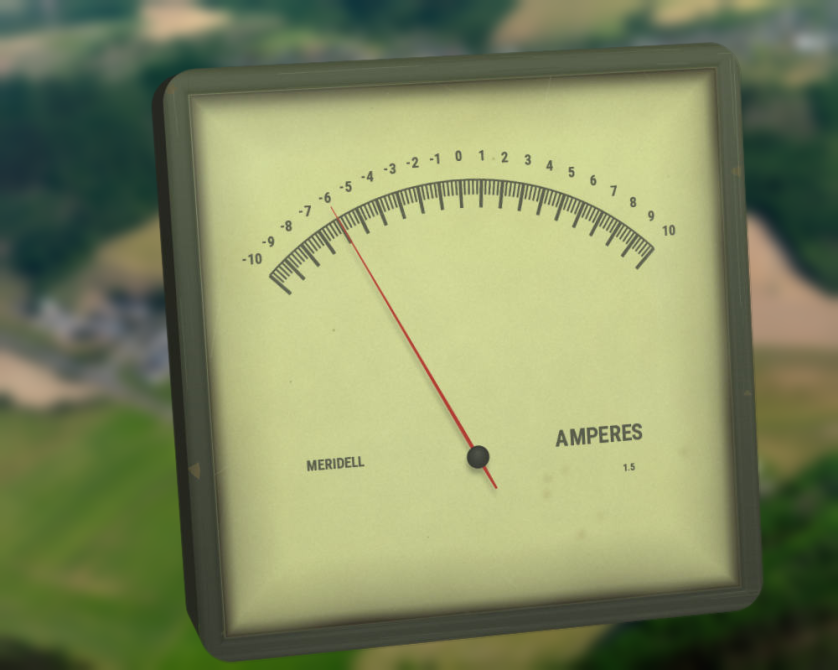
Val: -6; A
